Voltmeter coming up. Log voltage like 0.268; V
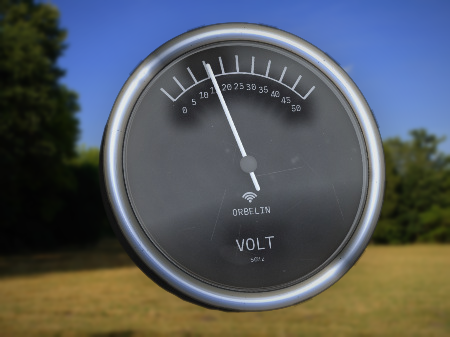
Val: 15; V
